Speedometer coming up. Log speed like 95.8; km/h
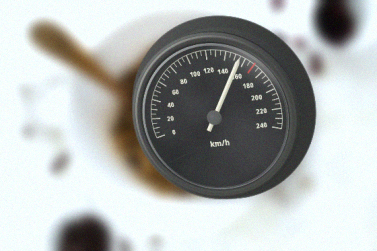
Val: 155; km/h
